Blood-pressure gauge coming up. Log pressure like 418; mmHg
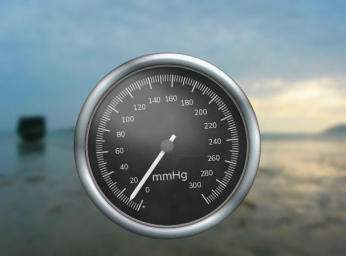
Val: 10; mmHg
